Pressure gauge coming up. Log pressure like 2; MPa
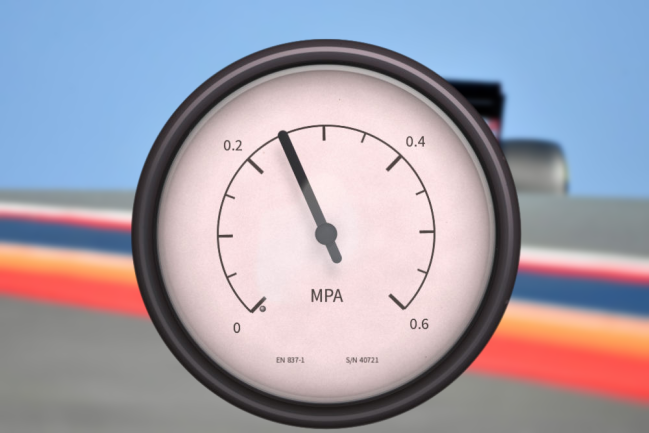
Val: 0.25; MPa
